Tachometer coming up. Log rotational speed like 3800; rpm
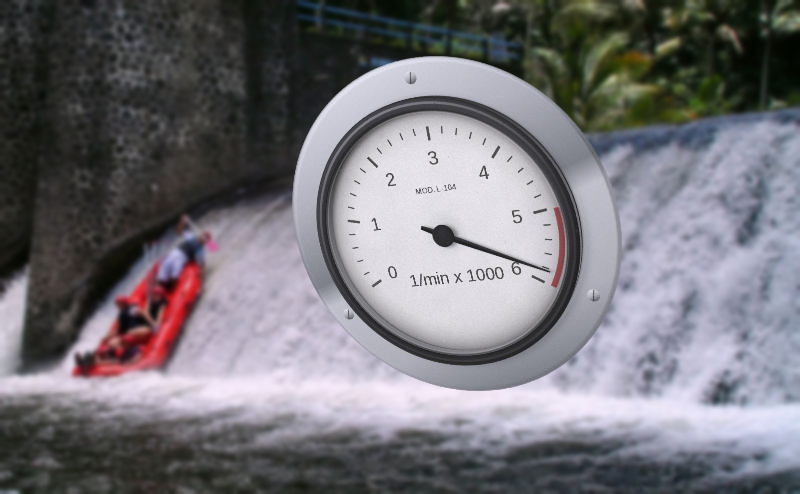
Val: 5800; rpm
